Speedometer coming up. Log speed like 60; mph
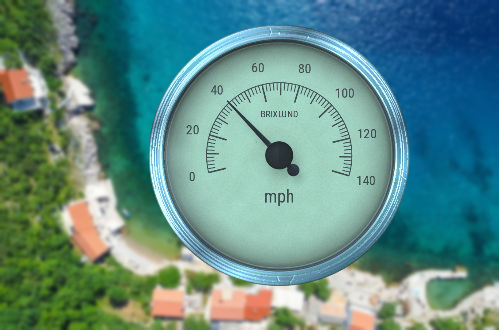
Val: 40; mph
